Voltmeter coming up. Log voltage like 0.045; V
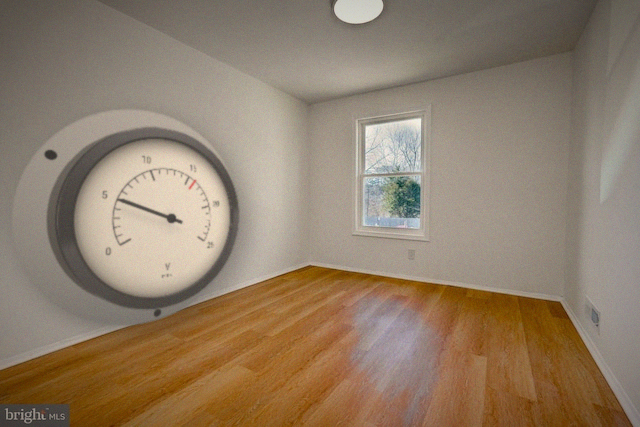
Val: 5; V
